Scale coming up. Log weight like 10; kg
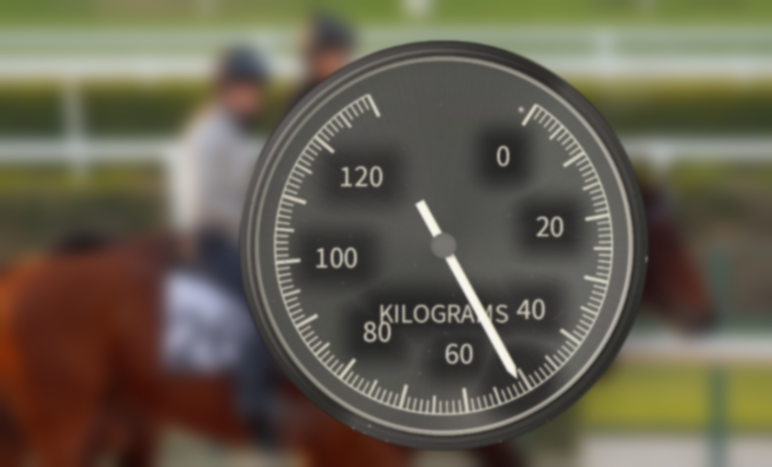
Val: 51; kg
